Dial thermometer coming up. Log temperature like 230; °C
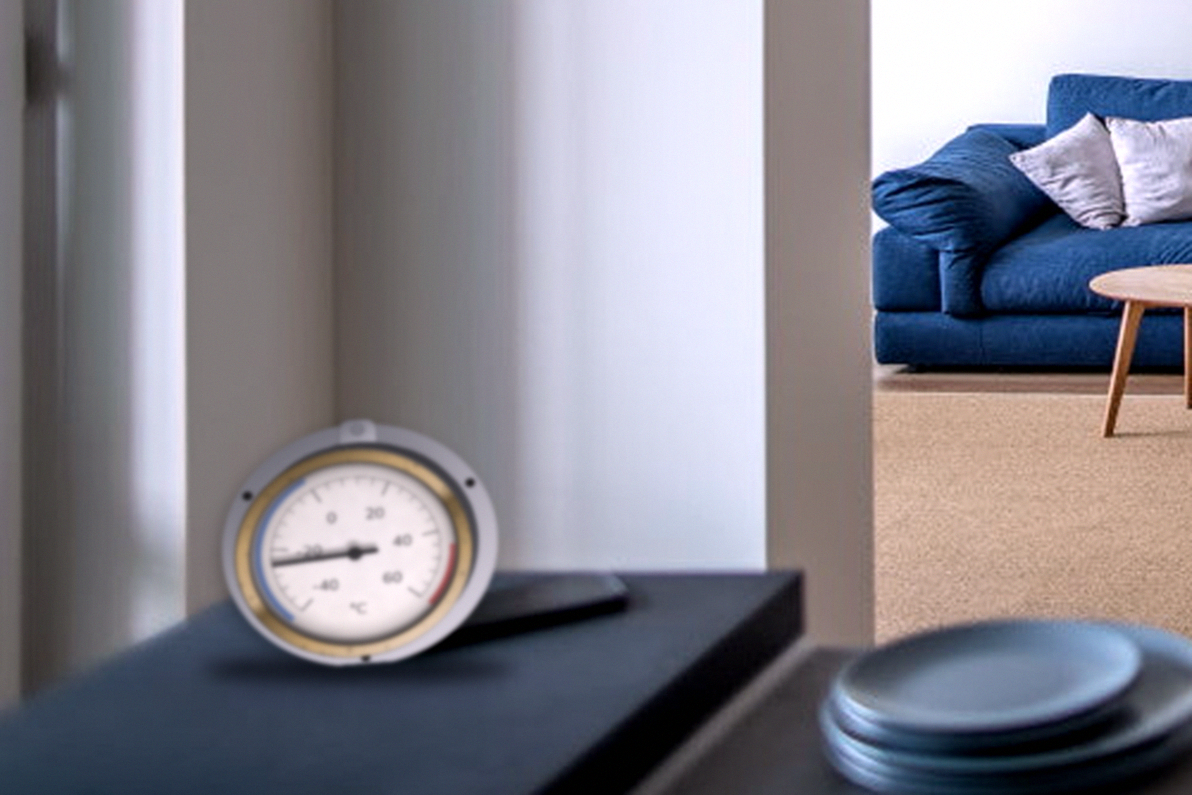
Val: -24; °C
